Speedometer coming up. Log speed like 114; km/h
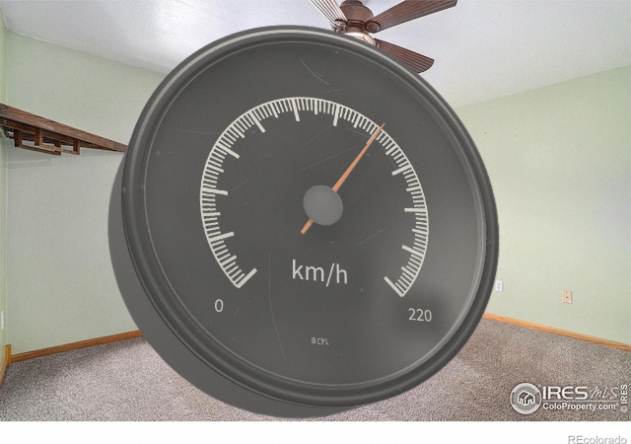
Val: 140; km/h
